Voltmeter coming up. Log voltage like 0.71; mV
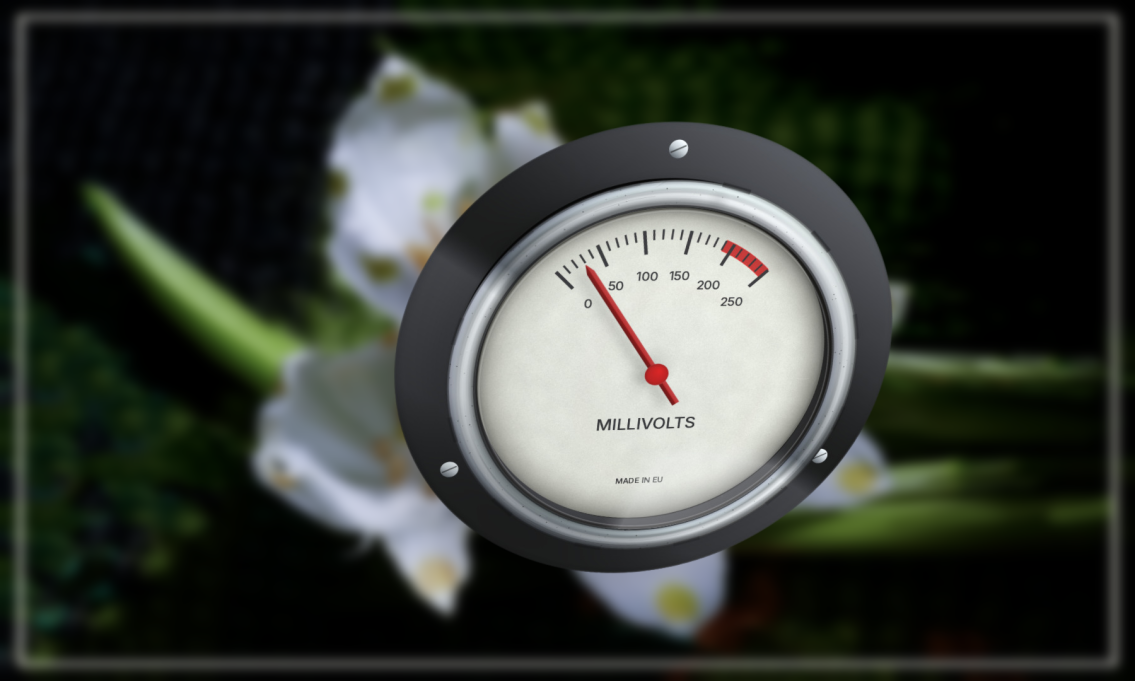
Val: 30; mV
